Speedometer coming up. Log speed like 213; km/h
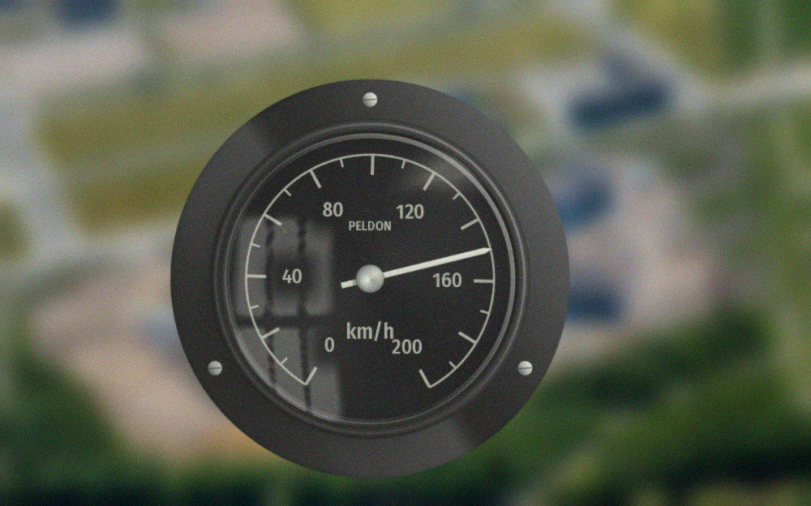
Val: 150; km/h
